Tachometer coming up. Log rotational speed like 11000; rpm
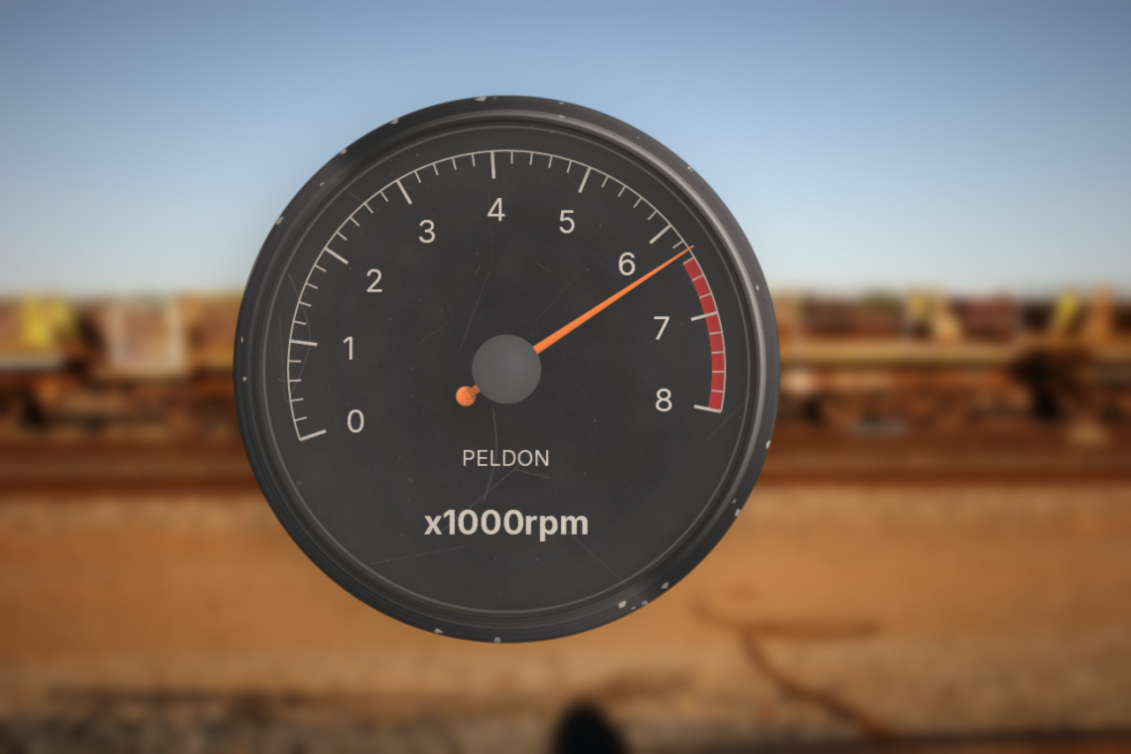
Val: 6300; rpm
